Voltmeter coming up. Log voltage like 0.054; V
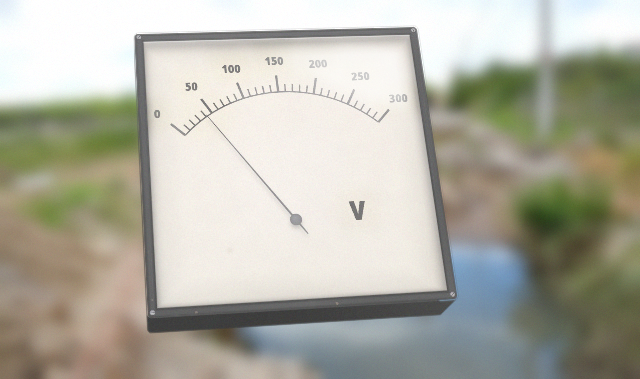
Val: 40; V
